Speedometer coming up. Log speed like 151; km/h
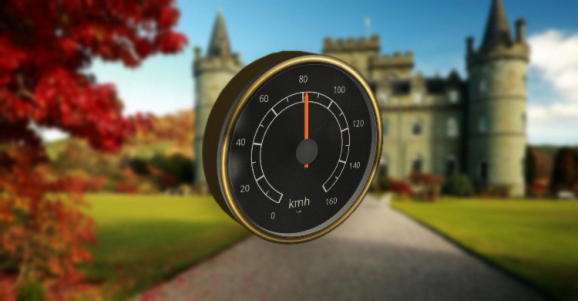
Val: 80; km/h
